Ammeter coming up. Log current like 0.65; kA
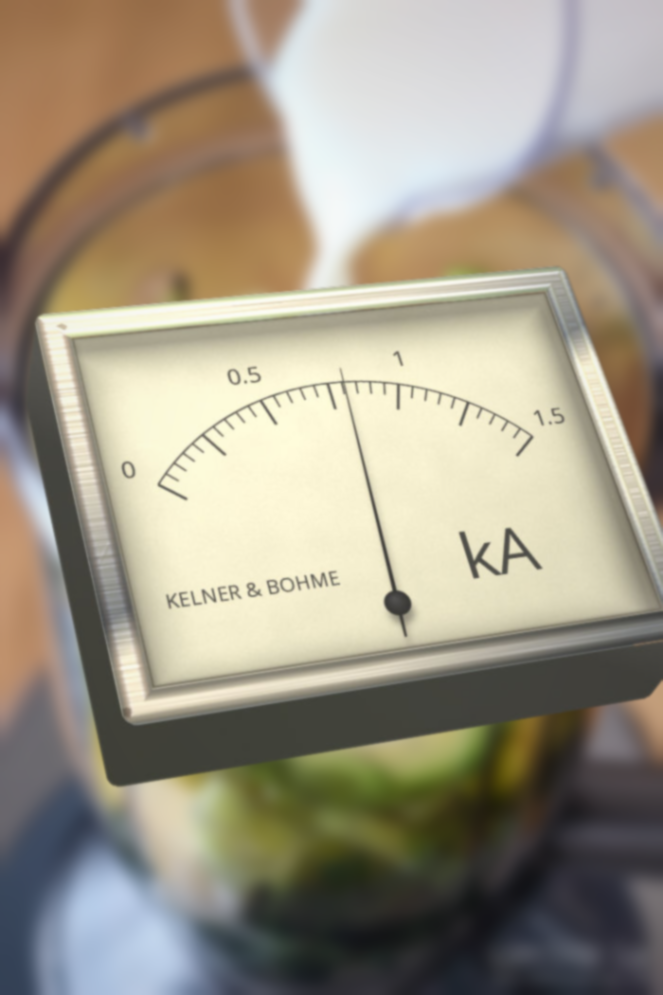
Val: 0.8; kA
